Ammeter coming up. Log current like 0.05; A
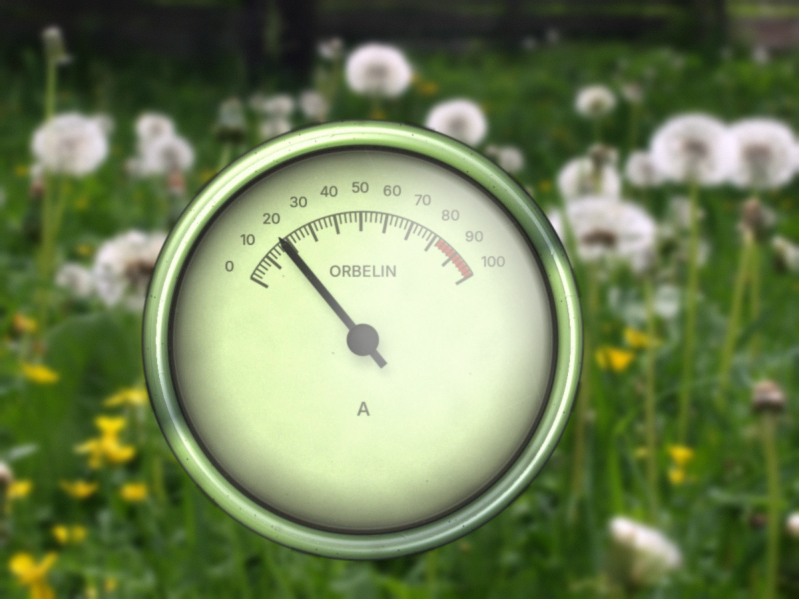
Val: 18; A
